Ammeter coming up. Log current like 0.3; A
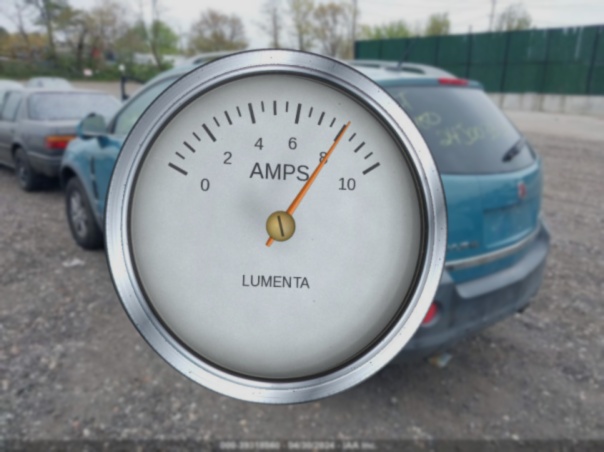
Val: 8; A
